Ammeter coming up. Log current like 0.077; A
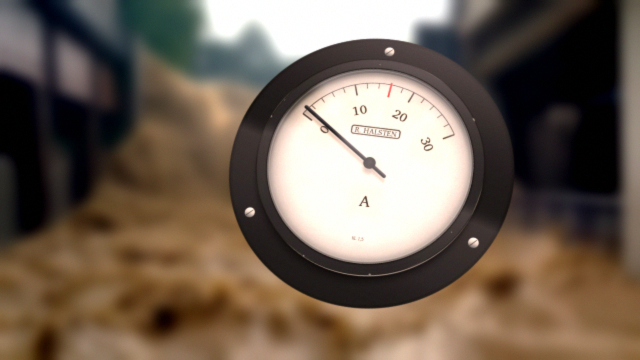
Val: 1; A
